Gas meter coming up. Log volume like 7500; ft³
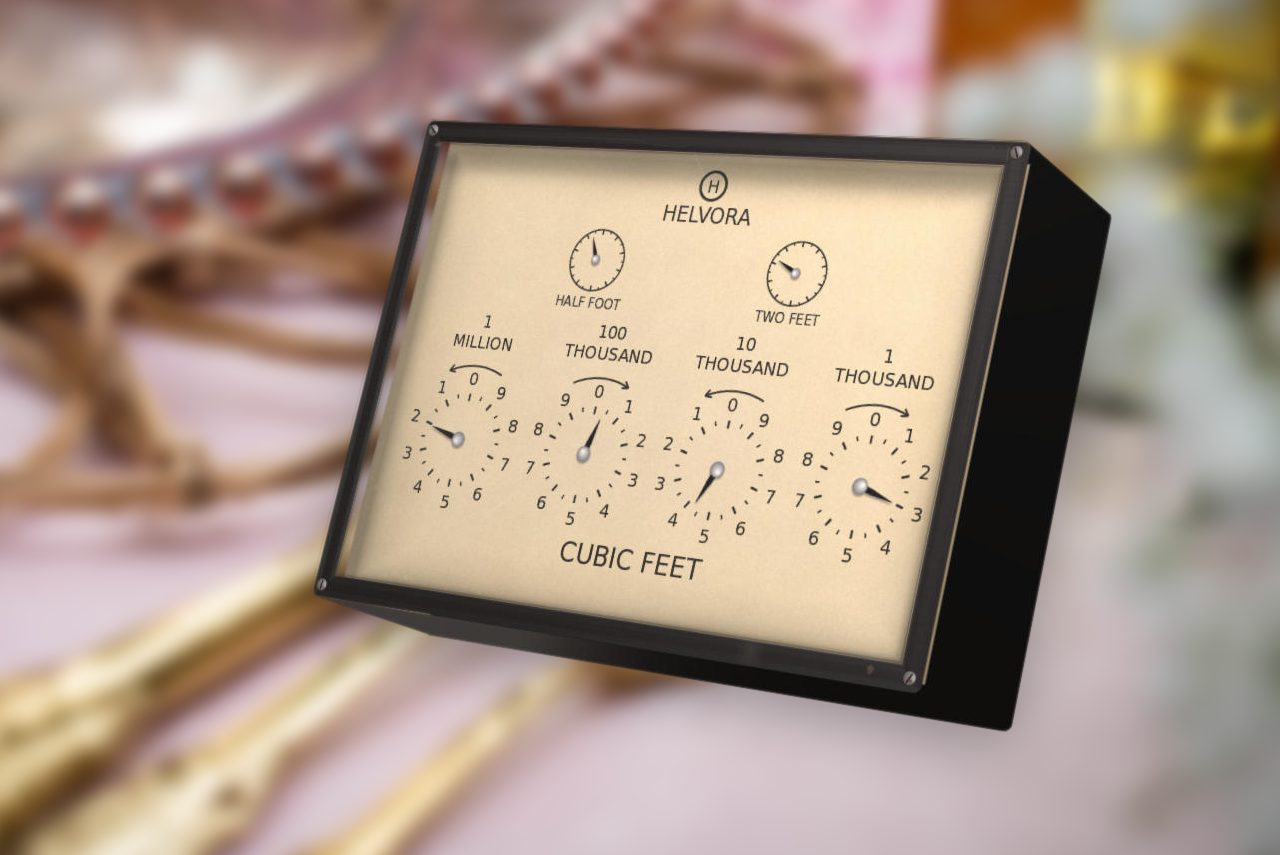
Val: 204300; ft³
